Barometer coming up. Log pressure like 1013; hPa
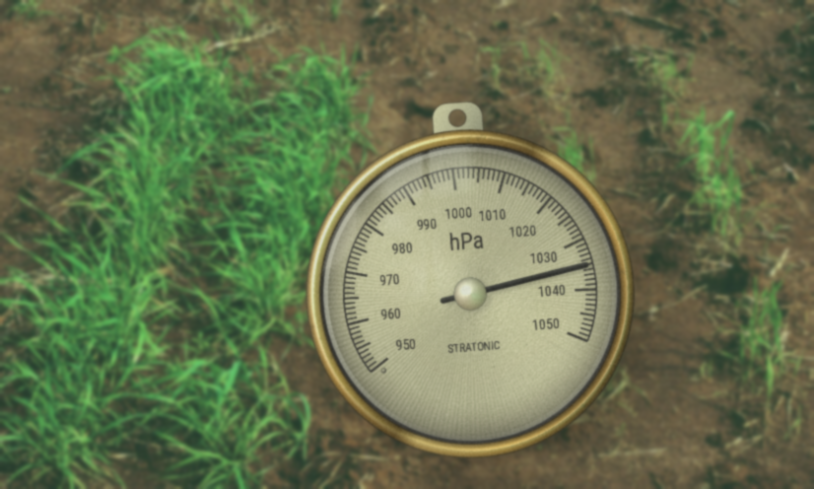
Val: 1035; hPa
